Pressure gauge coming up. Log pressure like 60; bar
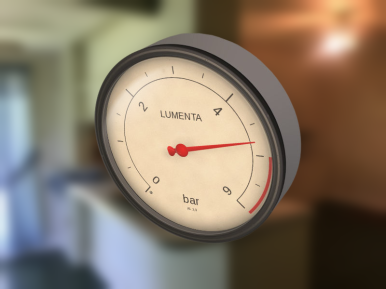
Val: 4.75; bar
